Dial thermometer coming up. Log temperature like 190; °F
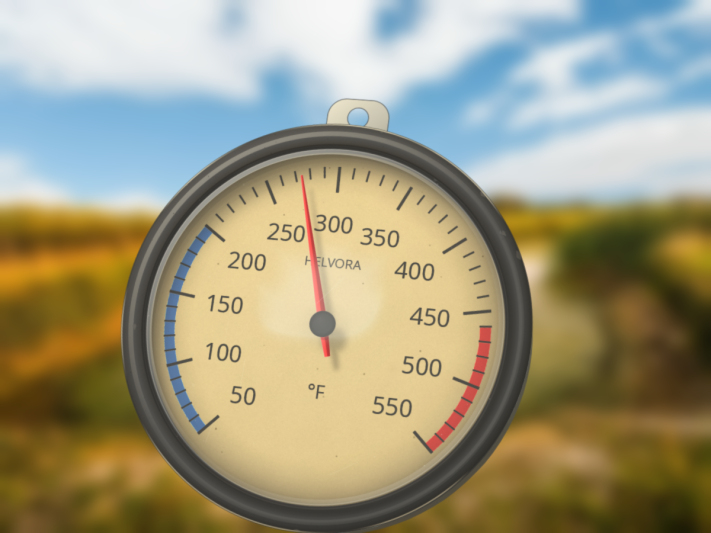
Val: 275; °F
